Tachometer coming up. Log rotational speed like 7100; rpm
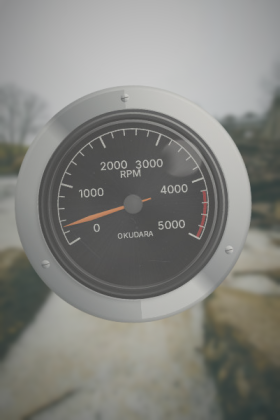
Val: 300; rpm
